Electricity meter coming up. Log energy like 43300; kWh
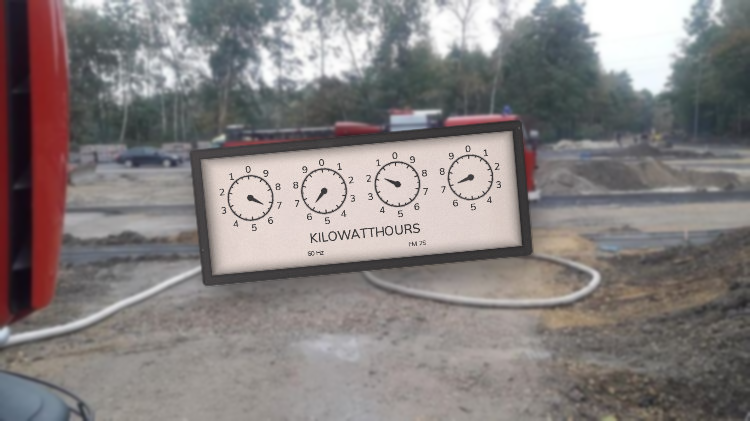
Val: 6617; kWh
